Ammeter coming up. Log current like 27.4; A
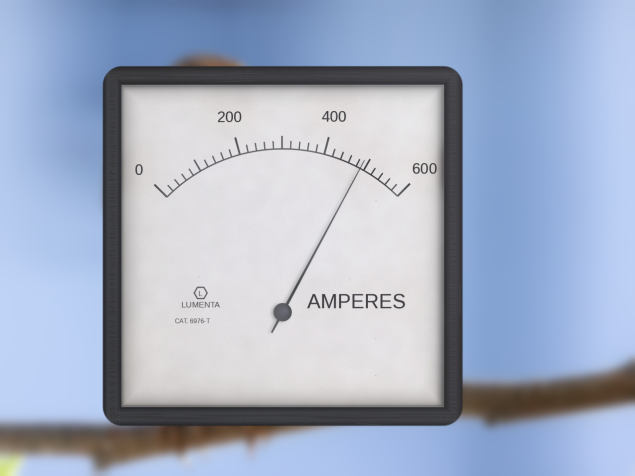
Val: 490; A
